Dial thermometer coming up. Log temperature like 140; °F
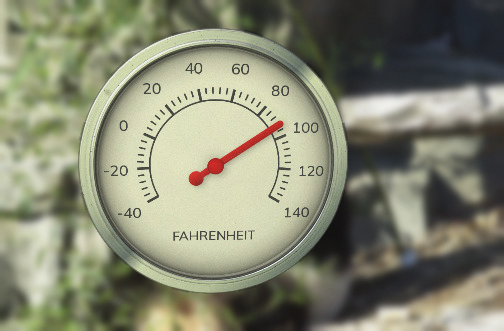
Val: 92; °F
